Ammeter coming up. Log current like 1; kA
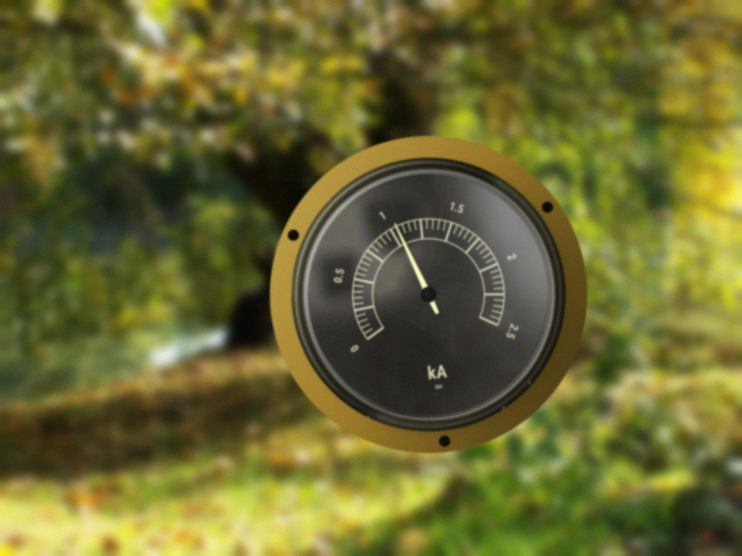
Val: 1.05; kA
